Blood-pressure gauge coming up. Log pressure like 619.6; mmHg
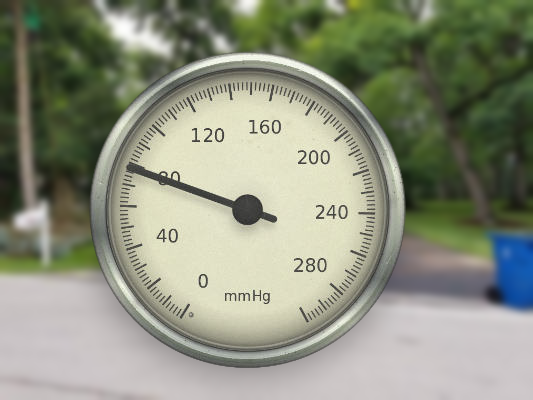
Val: 78; mmHg
